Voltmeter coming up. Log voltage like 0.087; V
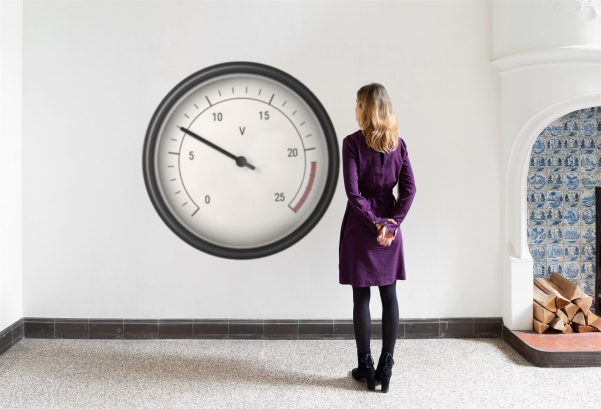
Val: 7; V
